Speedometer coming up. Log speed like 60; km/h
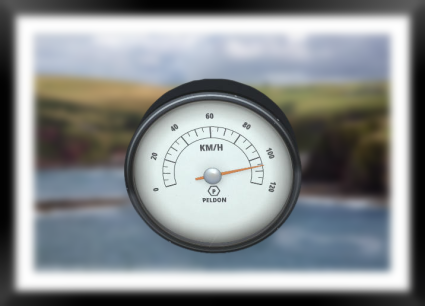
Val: 105; km/h
